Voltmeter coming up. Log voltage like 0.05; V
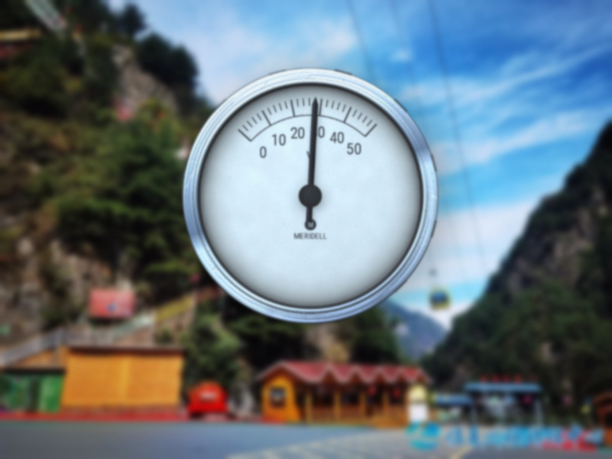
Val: 28; V
